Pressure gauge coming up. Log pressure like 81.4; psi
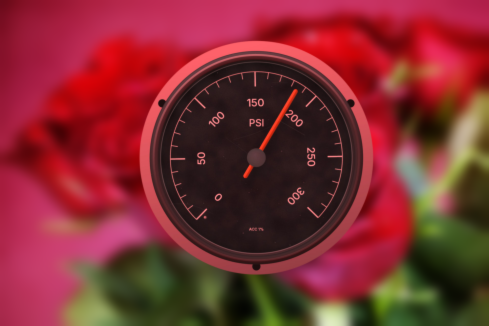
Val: 185; psi
